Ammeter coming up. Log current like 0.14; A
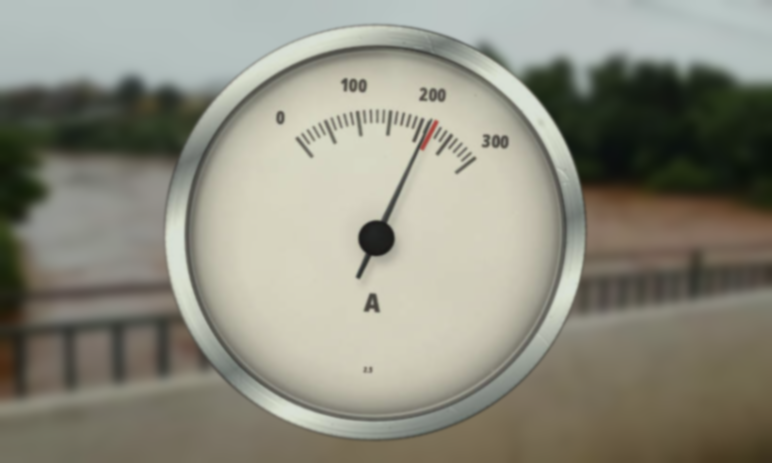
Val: 210; A
